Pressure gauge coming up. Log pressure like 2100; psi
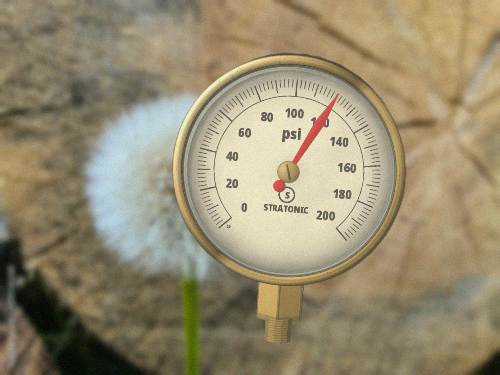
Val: 120; psi
